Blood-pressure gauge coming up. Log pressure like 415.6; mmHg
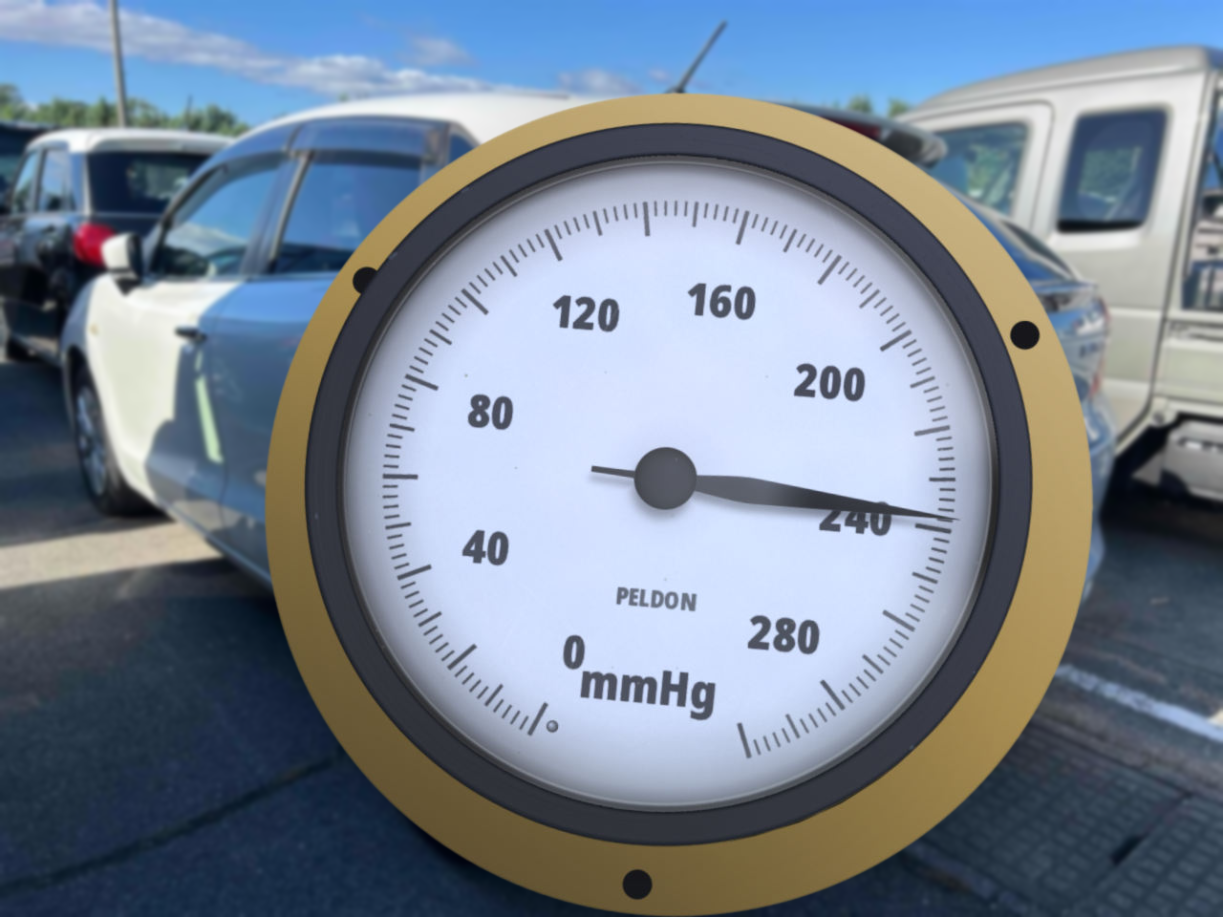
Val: 238; mmHg
